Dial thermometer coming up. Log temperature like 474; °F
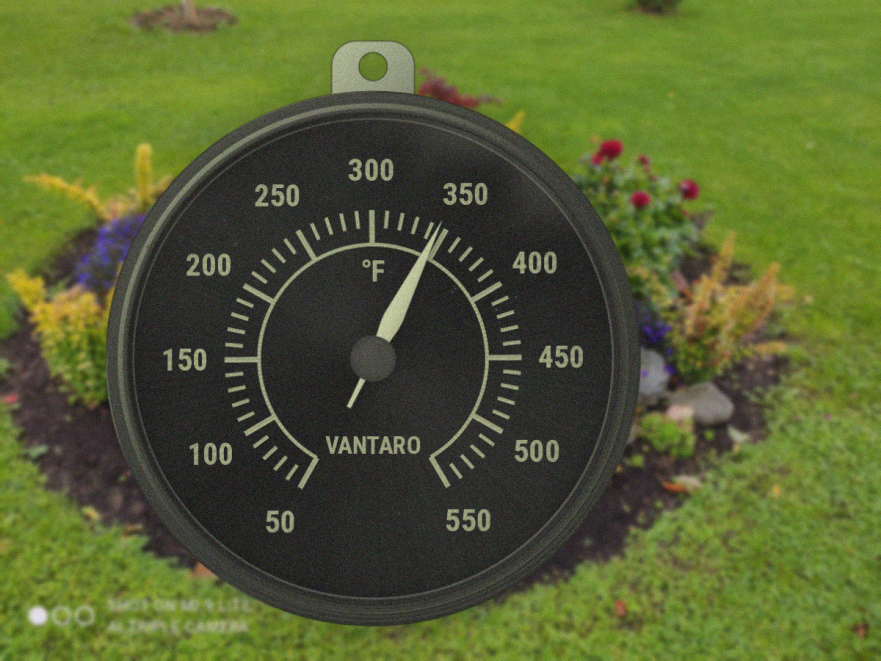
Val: 345; °F
